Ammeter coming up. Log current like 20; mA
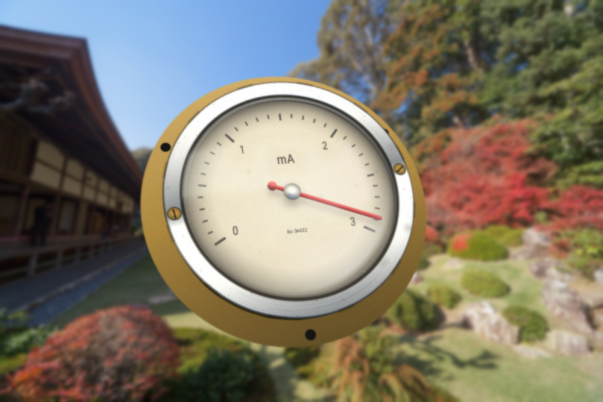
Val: 2.9; mA
